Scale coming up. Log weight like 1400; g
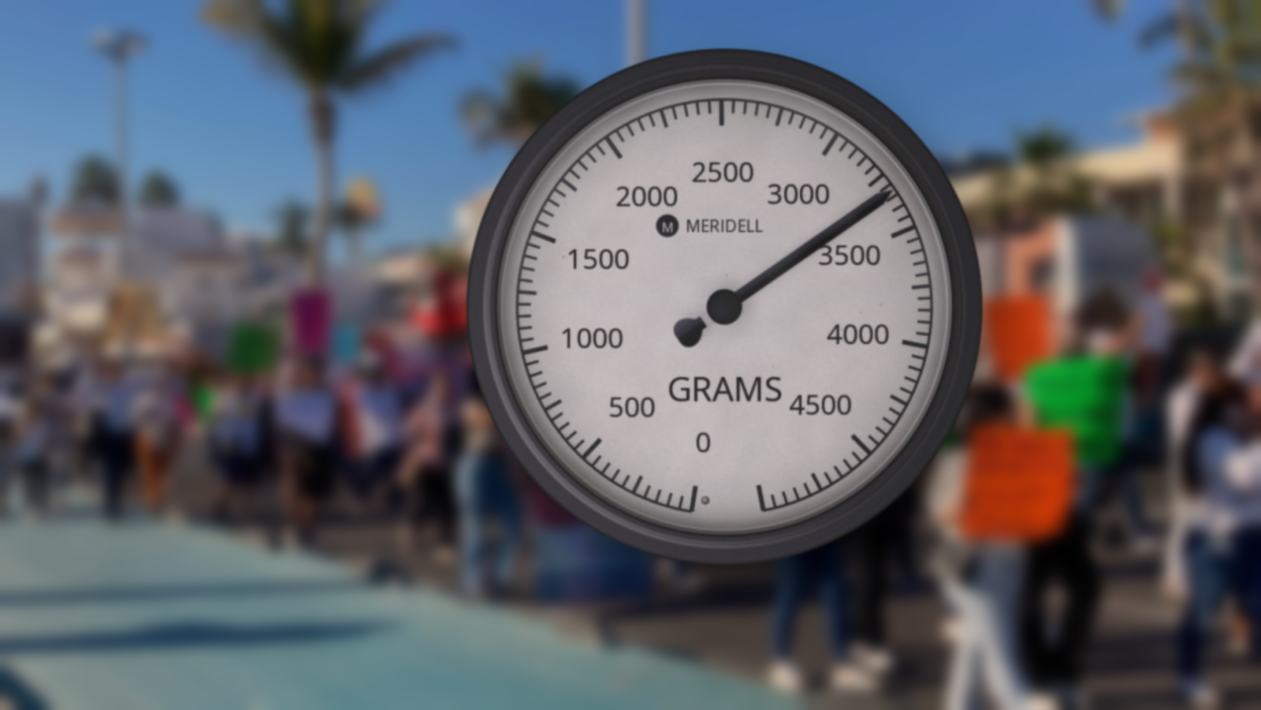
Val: 3325; g
